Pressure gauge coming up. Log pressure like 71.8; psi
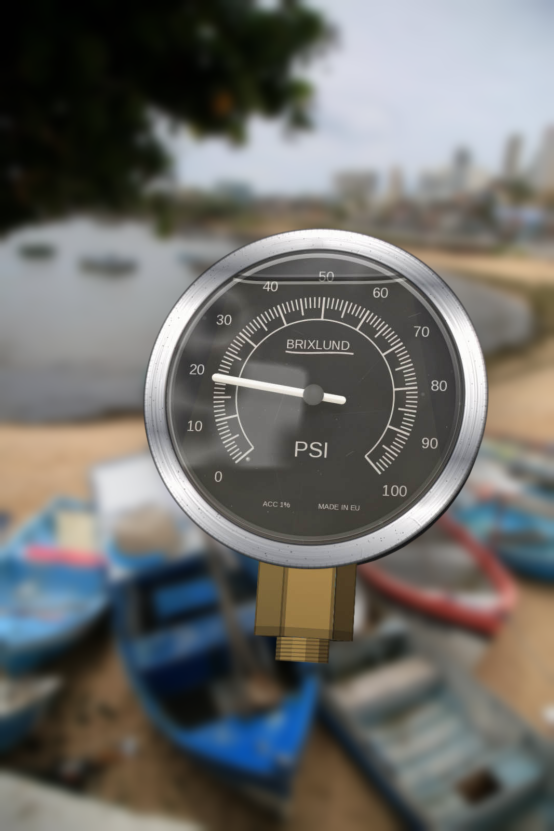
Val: 19; psi
